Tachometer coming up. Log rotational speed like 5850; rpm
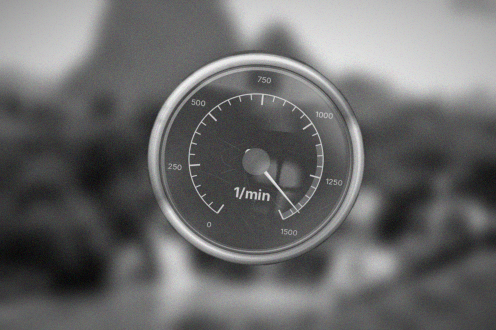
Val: 1425; rpm
